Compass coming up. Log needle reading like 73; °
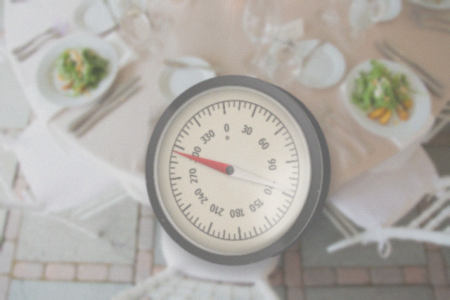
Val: 295; °
